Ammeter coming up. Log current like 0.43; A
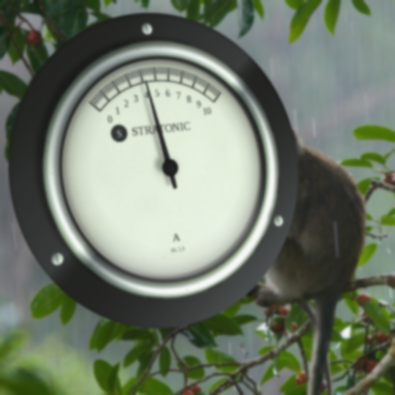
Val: 4; A
